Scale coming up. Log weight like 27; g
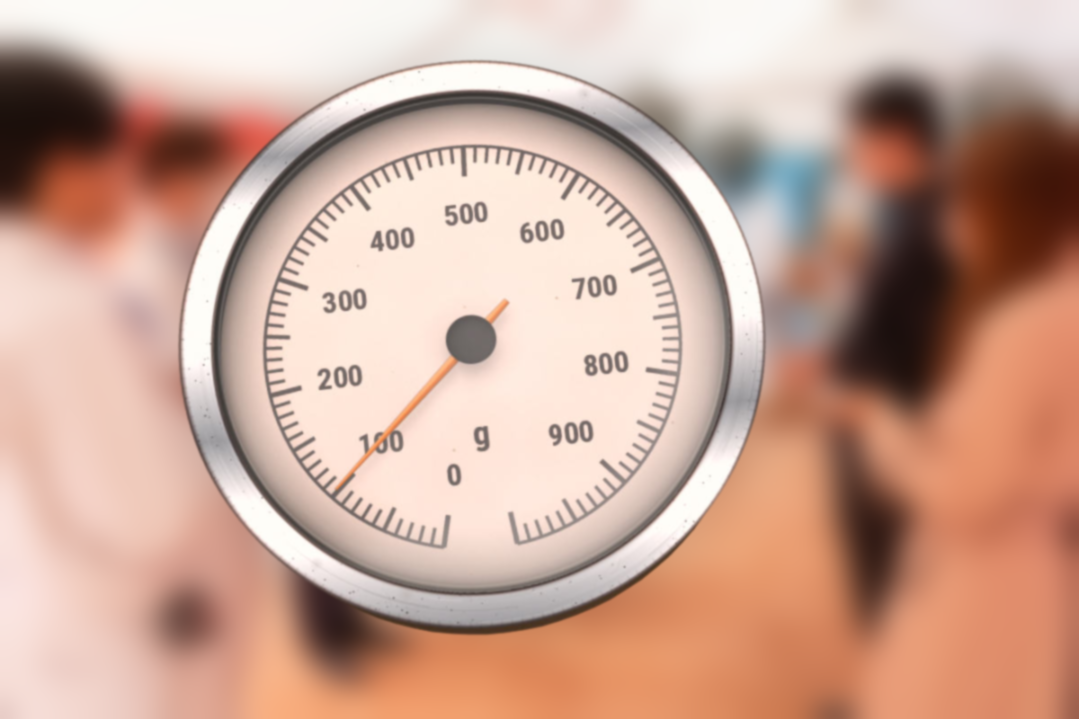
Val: 100; g
